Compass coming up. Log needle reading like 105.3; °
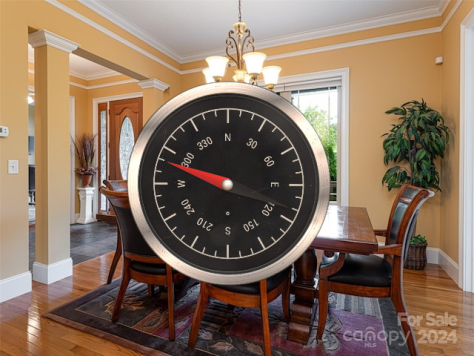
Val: 290; °
